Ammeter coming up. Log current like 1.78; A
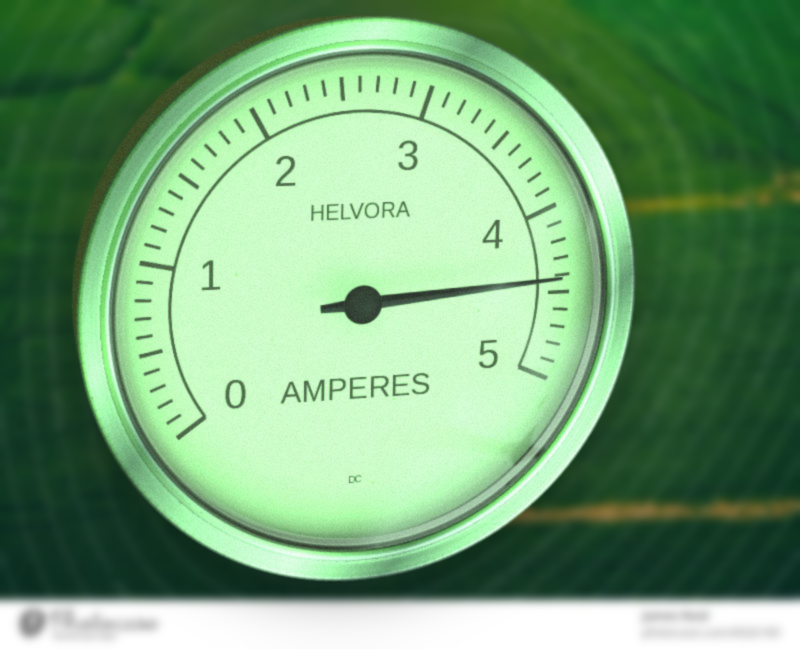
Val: 4.4; A
